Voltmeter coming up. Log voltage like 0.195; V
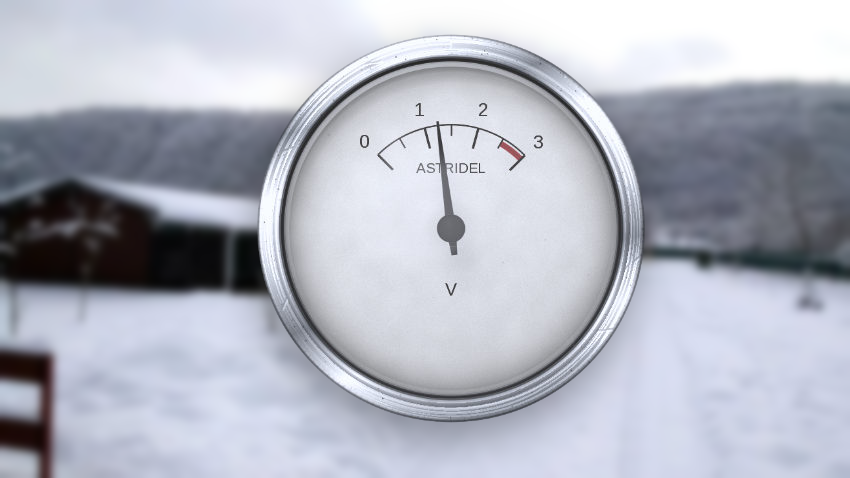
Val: 1.25; V
